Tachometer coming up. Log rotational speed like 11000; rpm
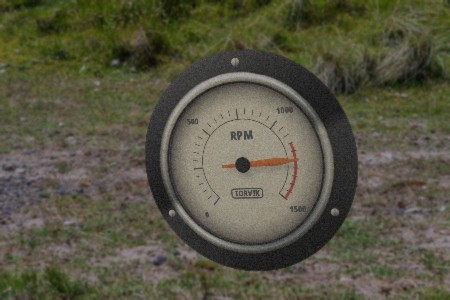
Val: 1250; rpm
